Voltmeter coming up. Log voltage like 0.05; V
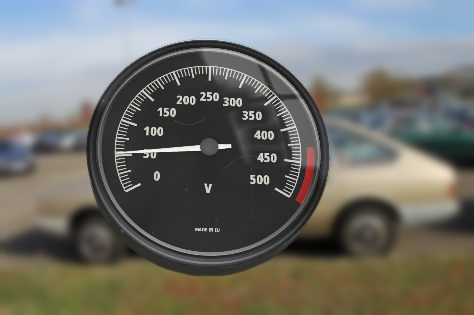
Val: 50; V
